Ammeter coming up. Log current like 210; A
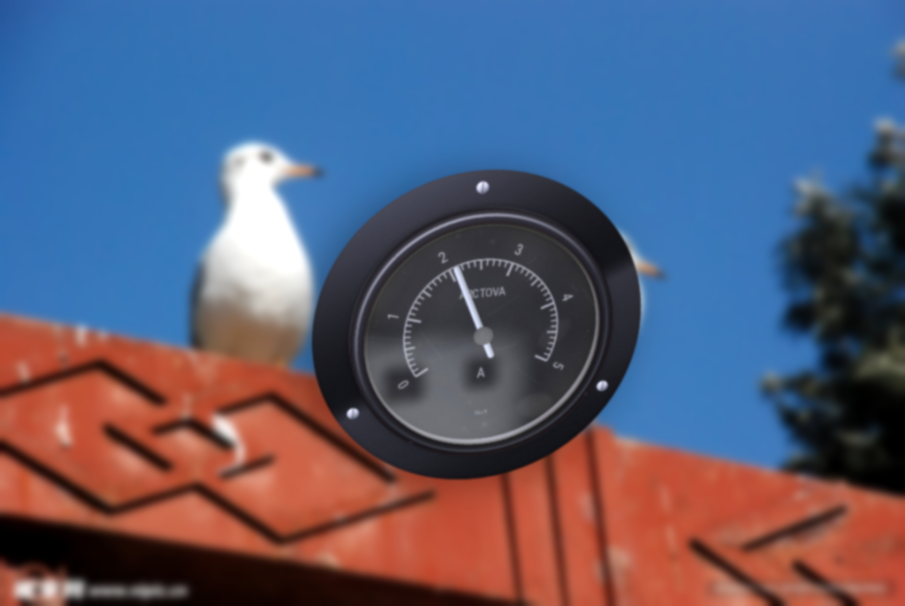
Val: 2.1; A
